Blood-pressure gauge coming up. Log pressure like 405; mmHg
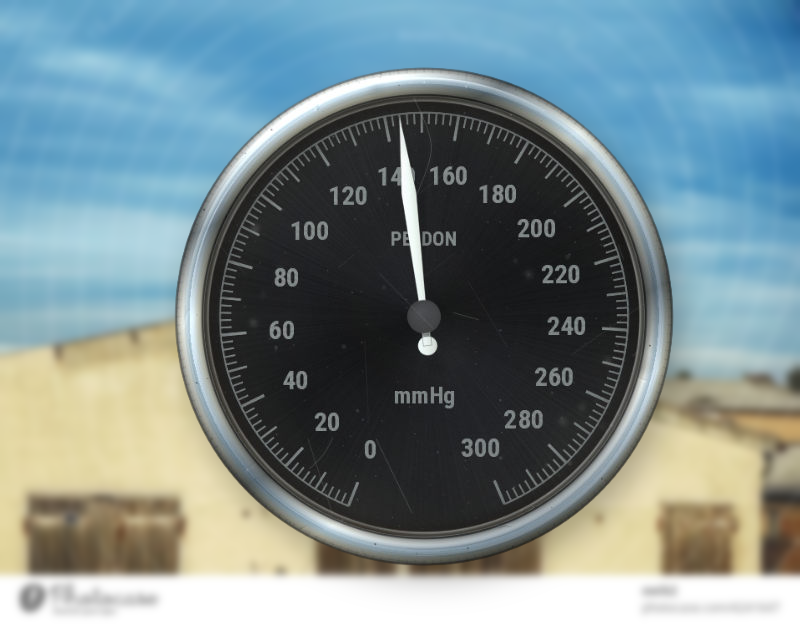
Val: 144; mmHg
